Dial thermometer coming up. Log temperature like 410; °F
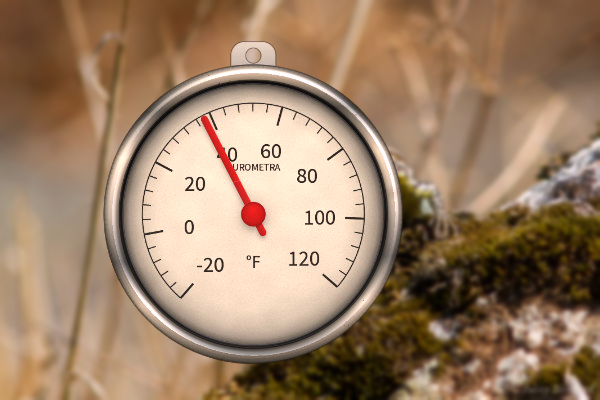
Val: 38; °F
